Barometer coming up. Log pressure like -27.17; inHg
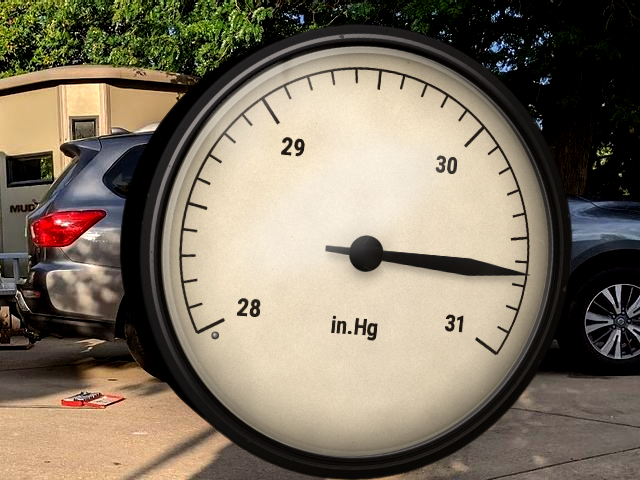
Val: 30.65; inHg
